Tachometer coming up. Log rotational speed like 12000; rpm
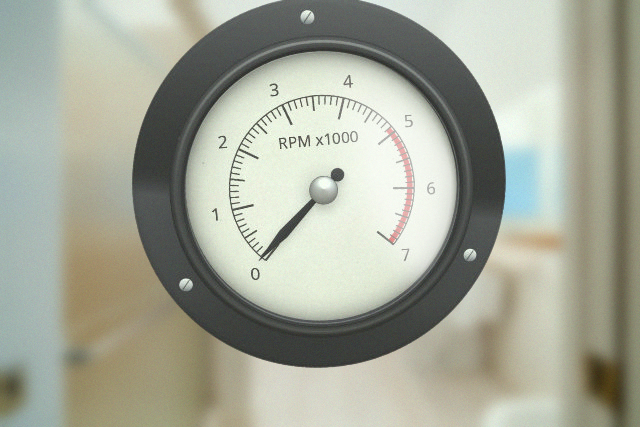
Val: 100; rpm
